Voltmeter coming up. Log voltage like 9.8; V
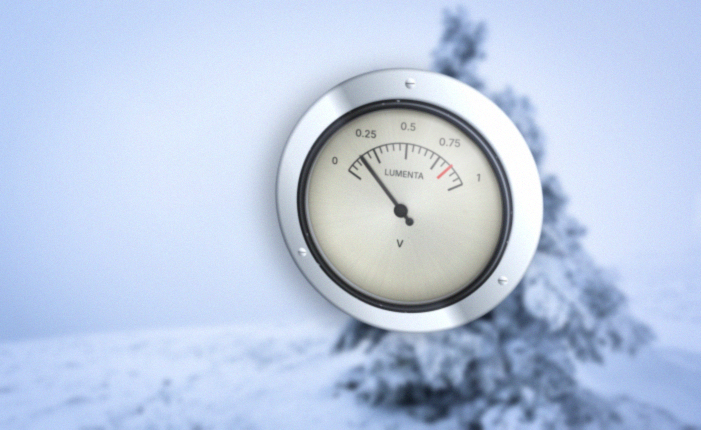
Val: 0.15; V
